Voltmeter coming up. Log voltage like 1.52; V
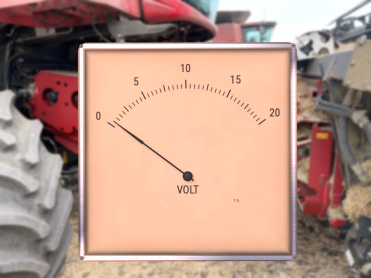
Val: 0.5; V
